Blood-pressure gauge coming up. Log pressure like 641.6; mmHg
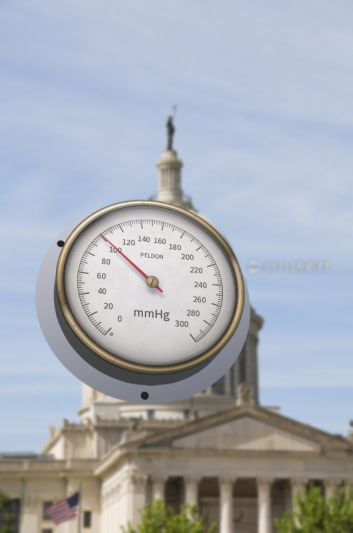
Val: 100; mmHg
